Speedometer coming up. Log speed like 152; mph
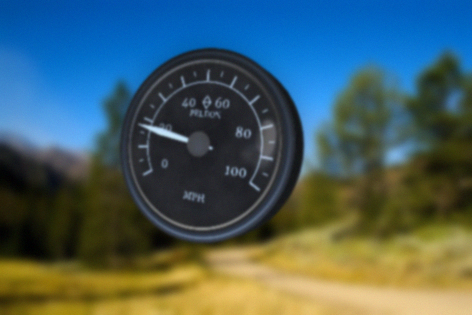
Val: 17.5; mph
